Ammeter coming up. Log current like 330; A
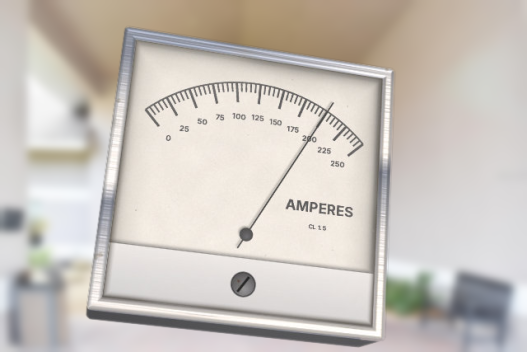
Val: 200; A
